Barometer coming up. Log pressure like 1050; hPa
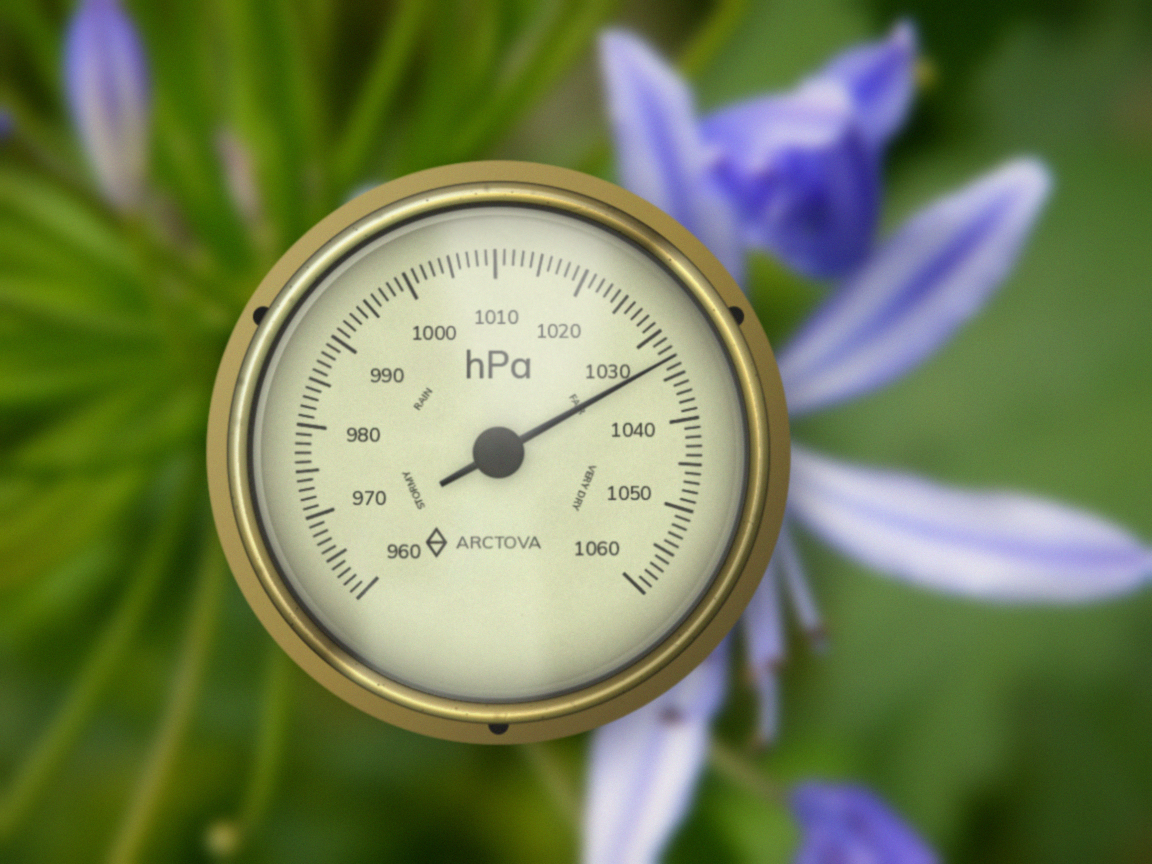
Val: 1033; hPa
